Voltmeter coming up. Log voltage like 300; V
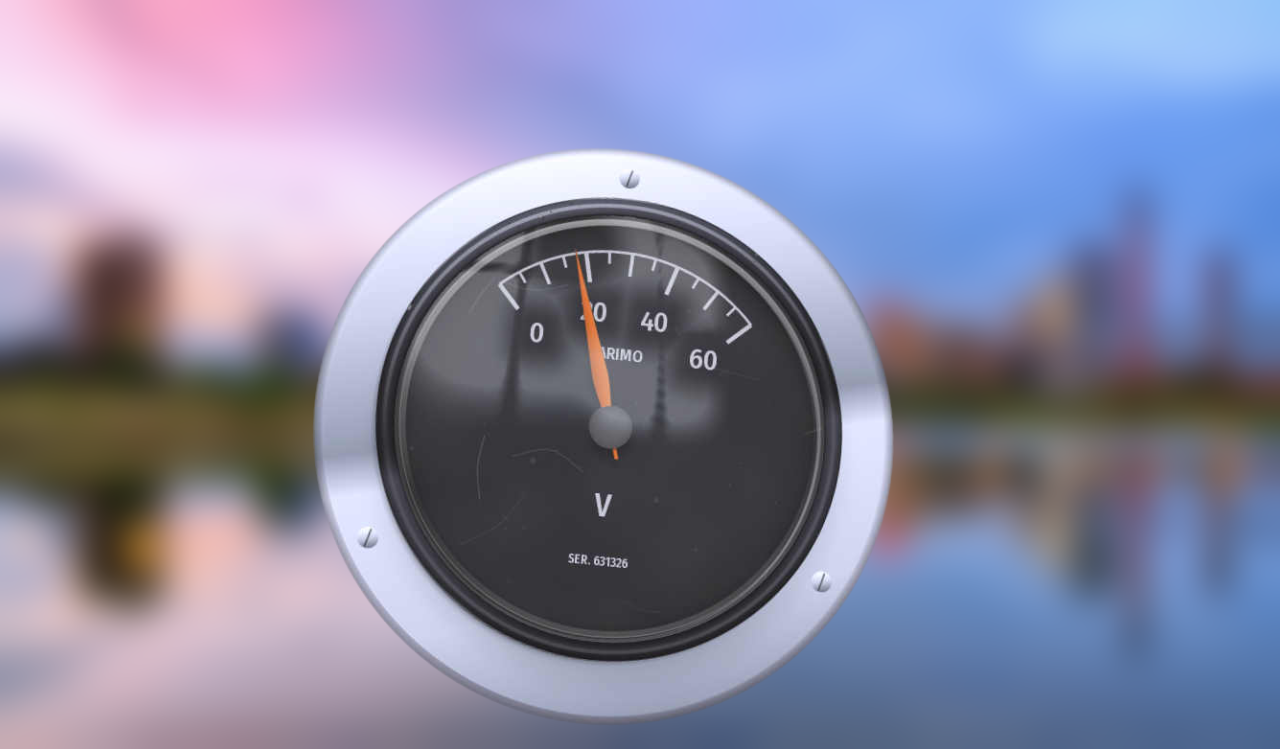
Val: 17.5; V
